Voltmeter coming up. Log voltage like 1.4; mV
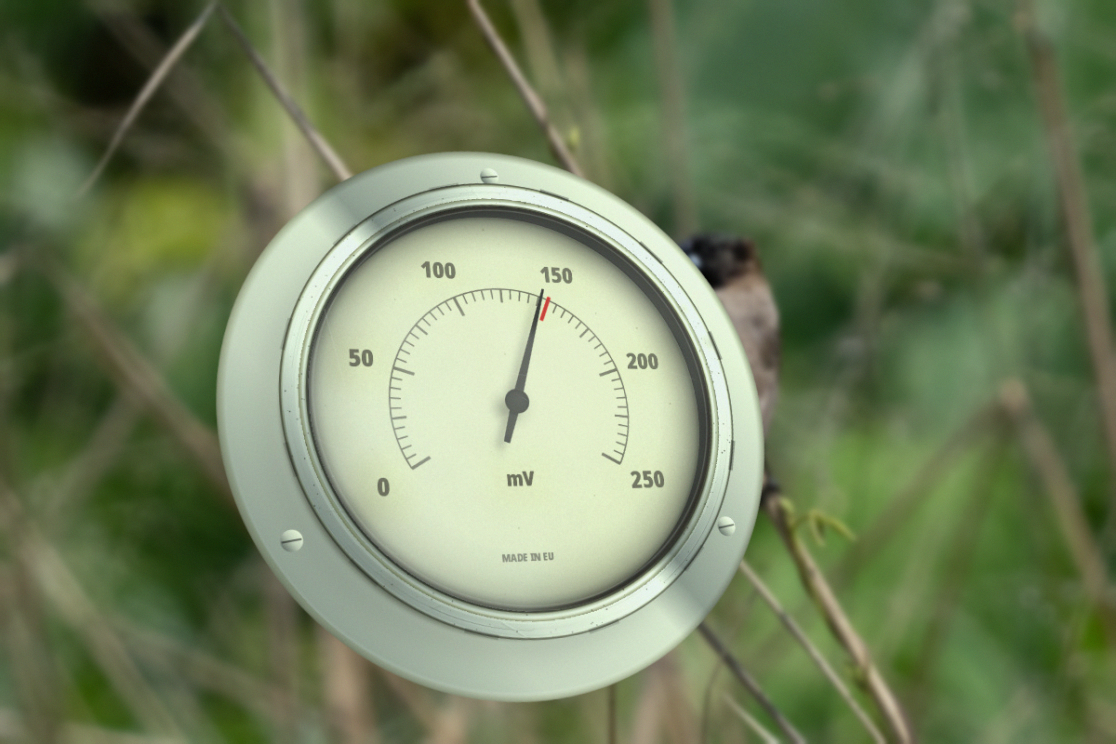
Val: 145; mV
